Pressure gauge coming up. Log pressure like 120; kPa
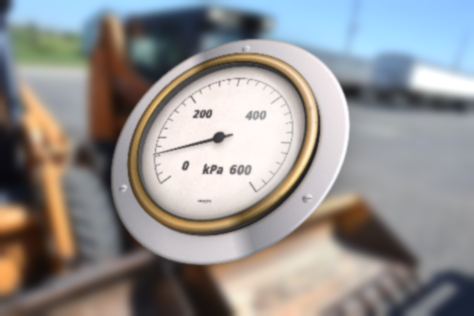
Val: 60; kPa
